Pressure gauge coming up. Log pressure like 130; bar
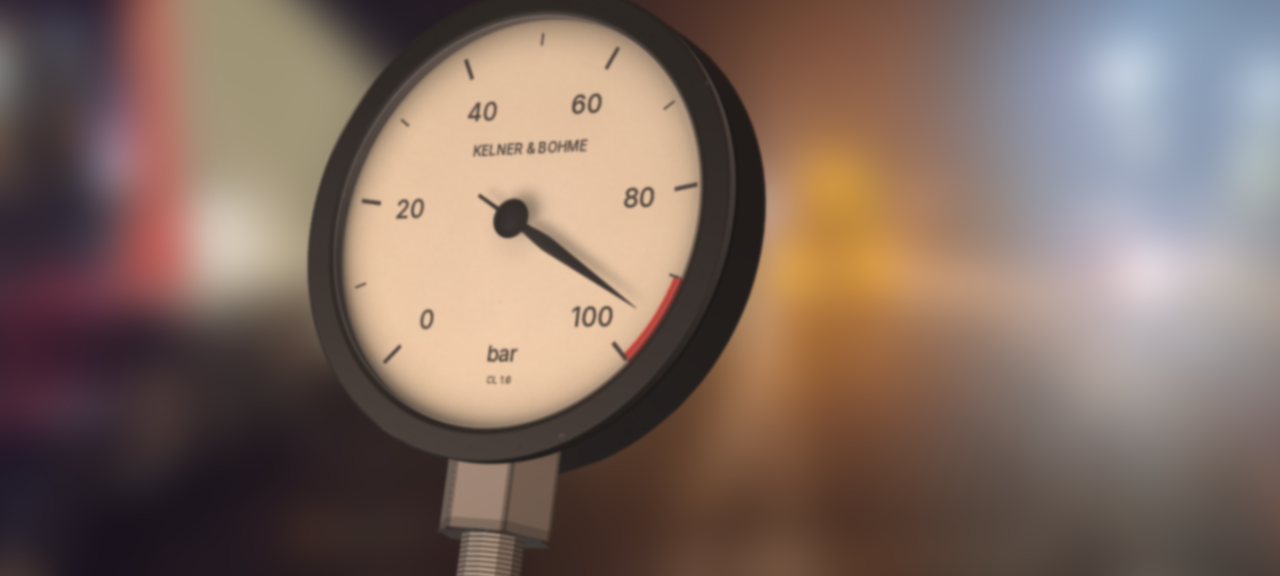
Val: 95; bar
